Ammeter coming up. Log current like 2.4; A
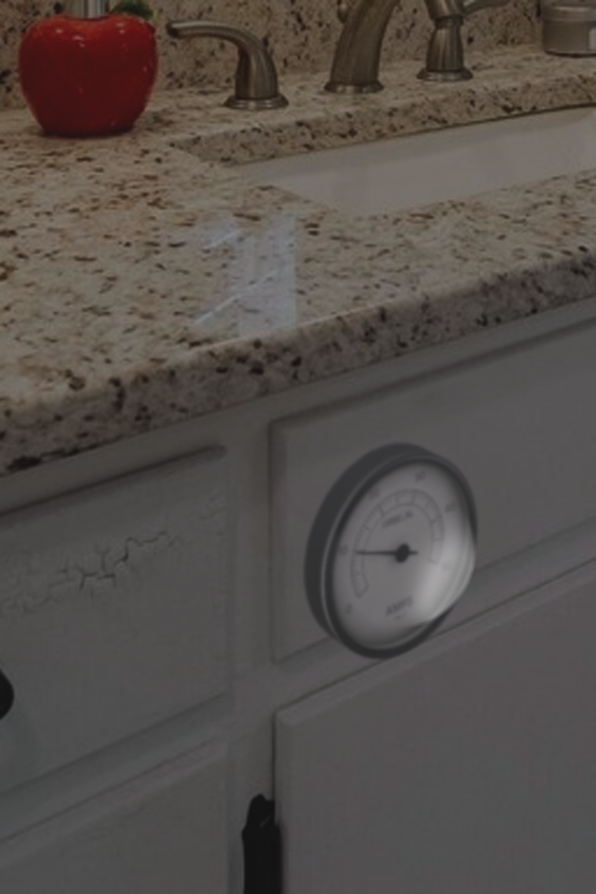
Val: 10; A
